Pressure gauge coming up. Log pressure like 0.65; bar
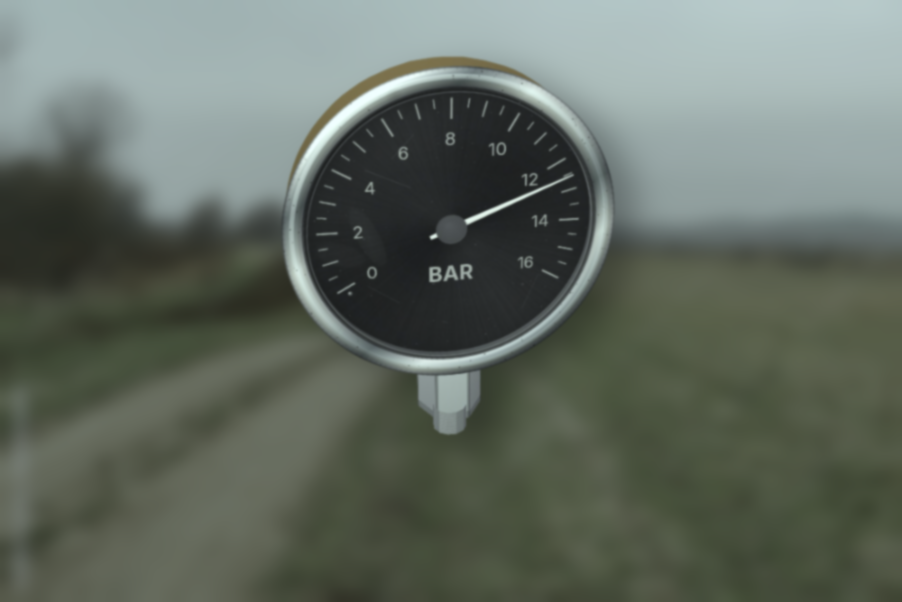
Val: 12.5; bar
